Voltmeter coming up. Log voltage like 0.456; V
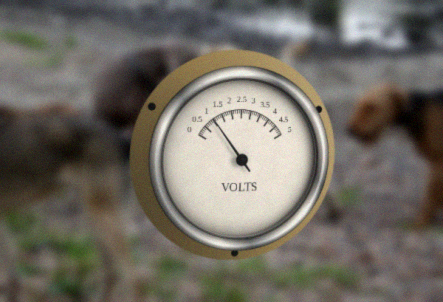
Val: 1; V
